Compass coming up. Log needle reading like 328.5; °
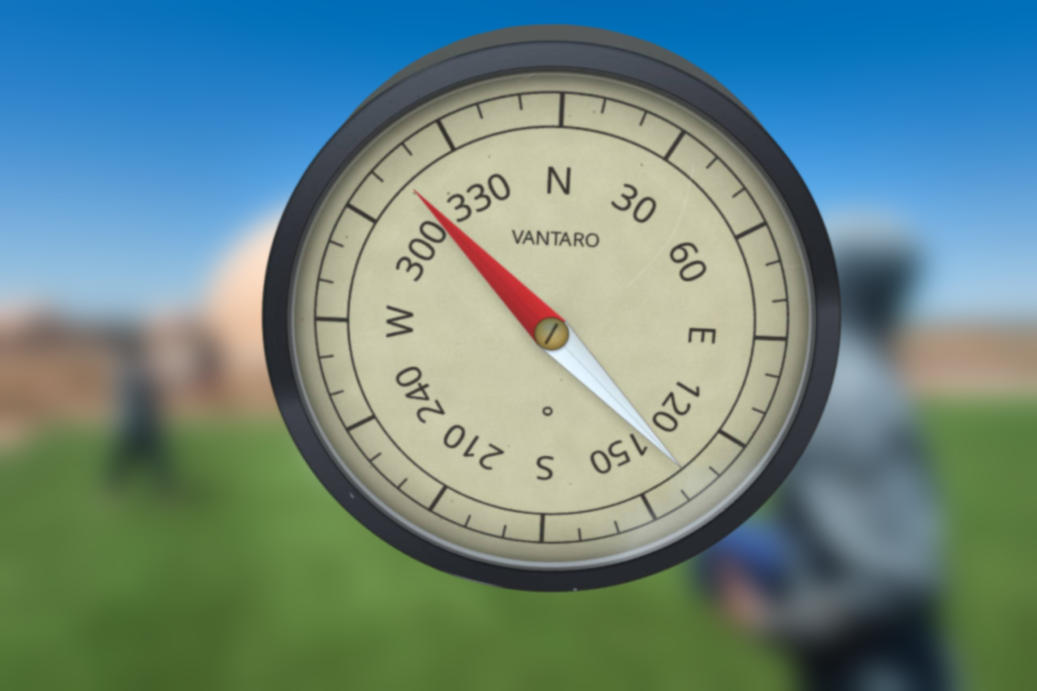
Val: 315; °
